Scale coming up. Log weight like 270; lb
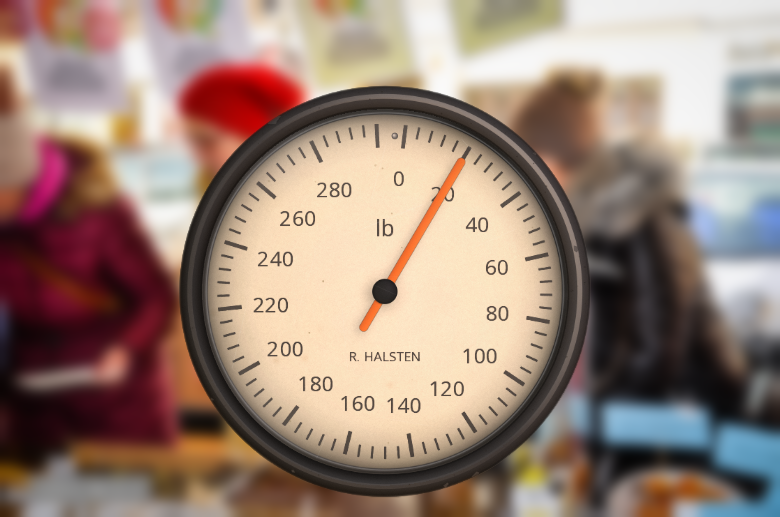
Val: 20; lb
